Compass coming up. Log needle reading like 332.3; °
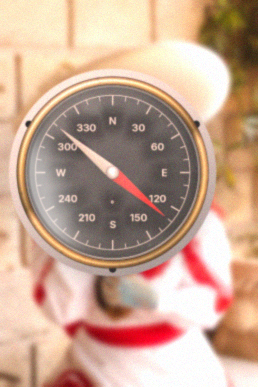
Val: 130; °
